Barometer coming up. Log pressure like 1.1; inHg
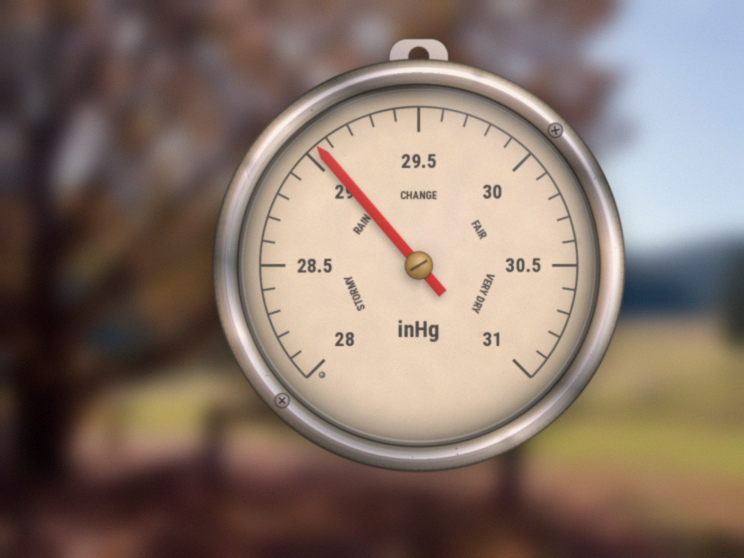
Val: 29.05; inHg
